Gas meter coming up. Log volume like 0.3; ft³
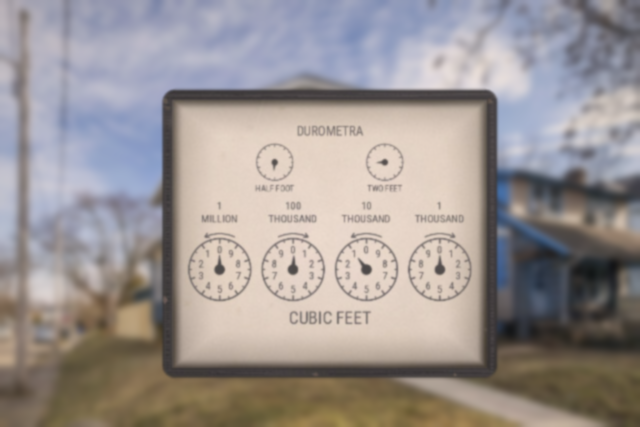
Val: 1000; ft³
